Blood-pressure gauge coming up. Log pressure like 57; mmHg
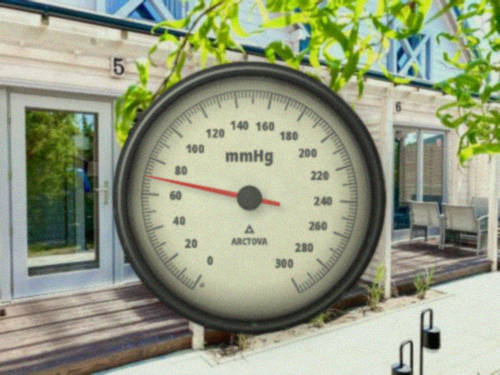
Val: 70; mmHg
